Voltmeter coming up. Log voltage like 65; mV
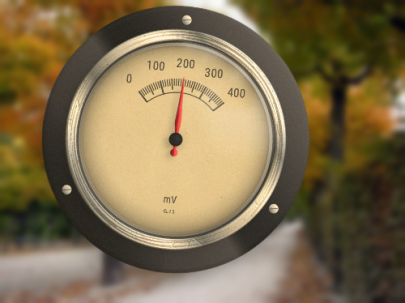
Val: 200; mV
